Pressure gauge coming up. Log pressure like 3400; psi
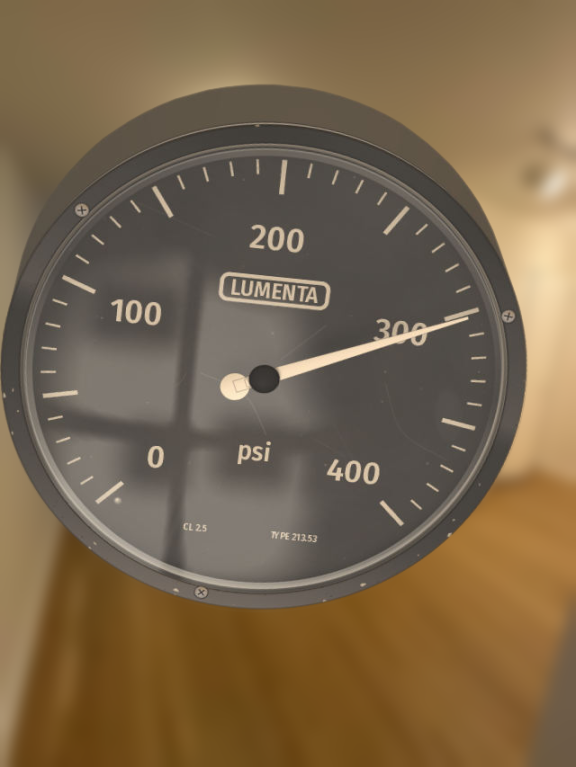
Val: 300; psi
